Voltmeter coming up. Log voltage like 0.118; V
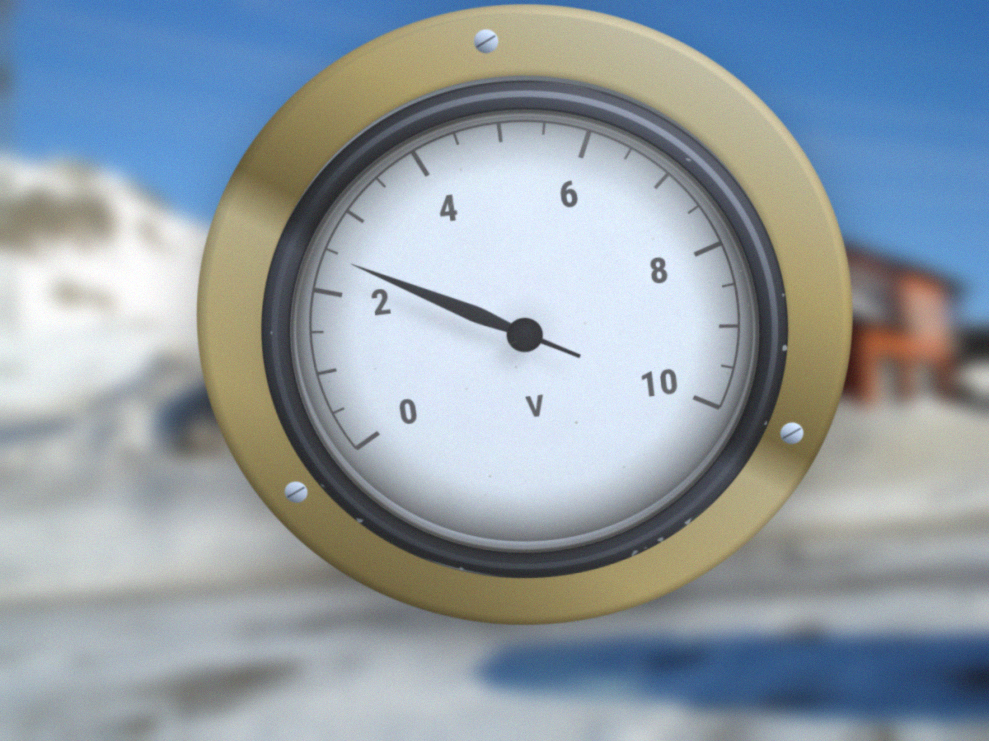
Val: 2.5; V
